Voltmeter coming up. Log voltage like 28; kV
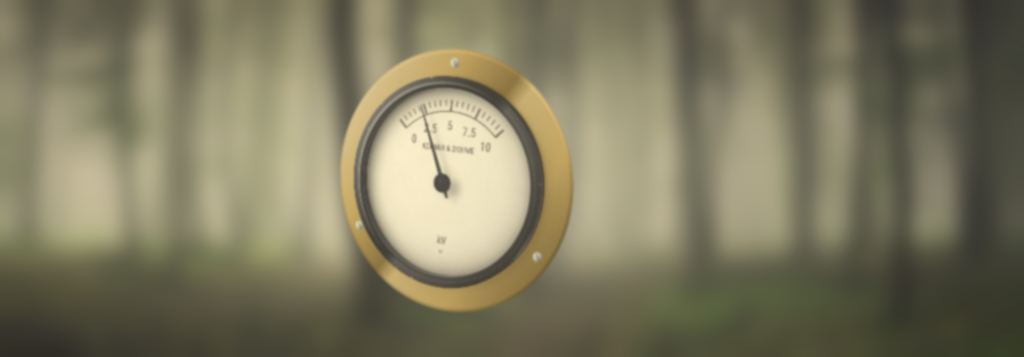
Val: 2.5; kV
